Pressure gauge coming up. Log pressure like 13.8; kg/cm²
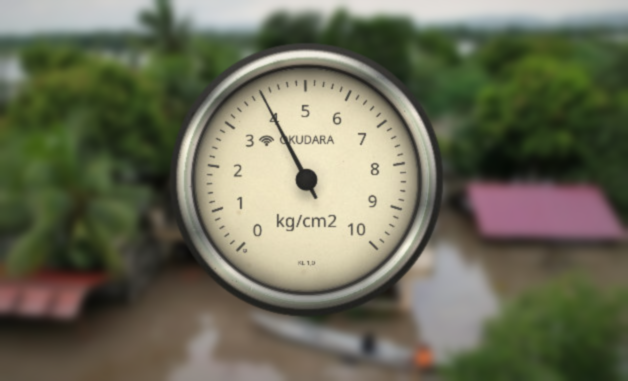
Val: 4; kg/cm²
